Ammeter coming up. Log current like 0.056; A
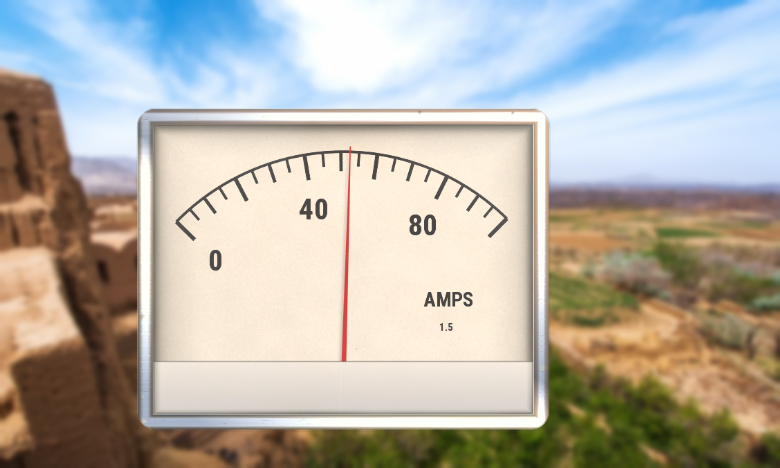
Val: 52.5; A
